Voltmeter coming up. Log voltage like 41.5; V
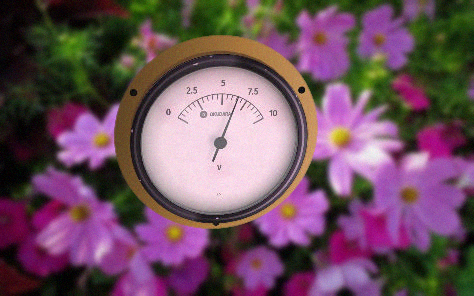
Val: 6.5; V
